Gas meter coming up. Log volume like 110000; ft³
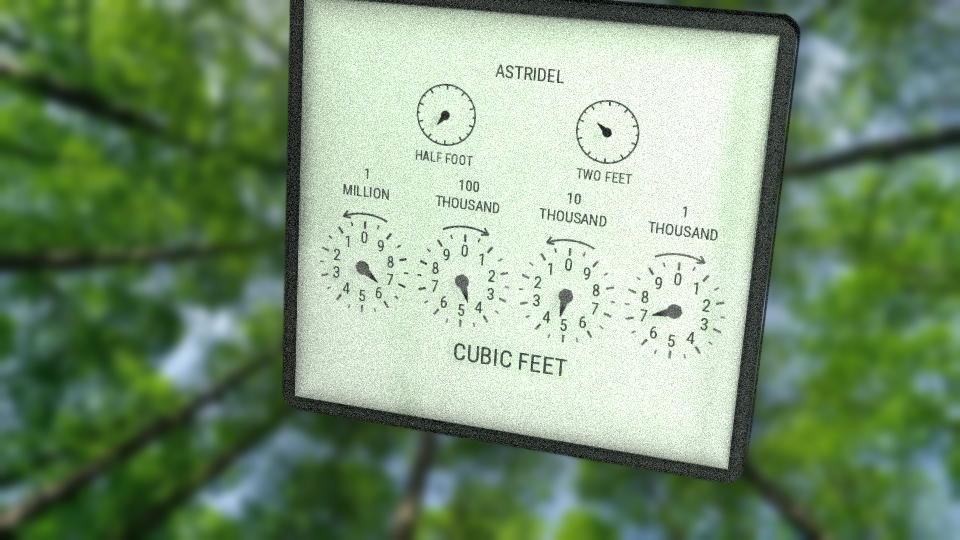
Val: 644700; ft³
